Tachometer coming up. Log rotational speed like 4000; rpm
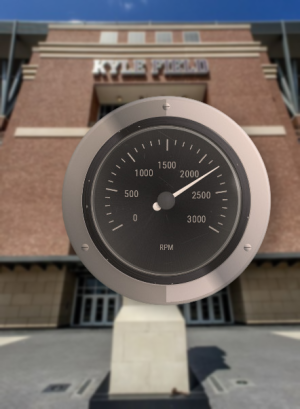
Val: 2200; rpm
